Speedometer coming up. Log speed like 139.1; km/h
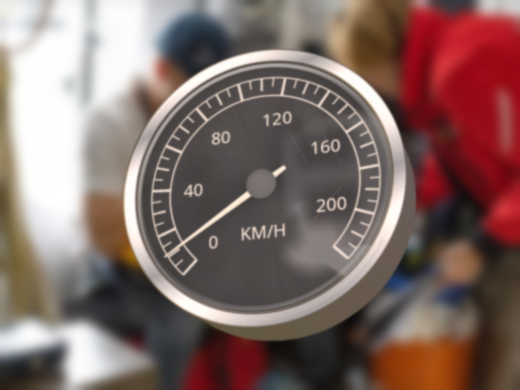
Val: 10; km/h
